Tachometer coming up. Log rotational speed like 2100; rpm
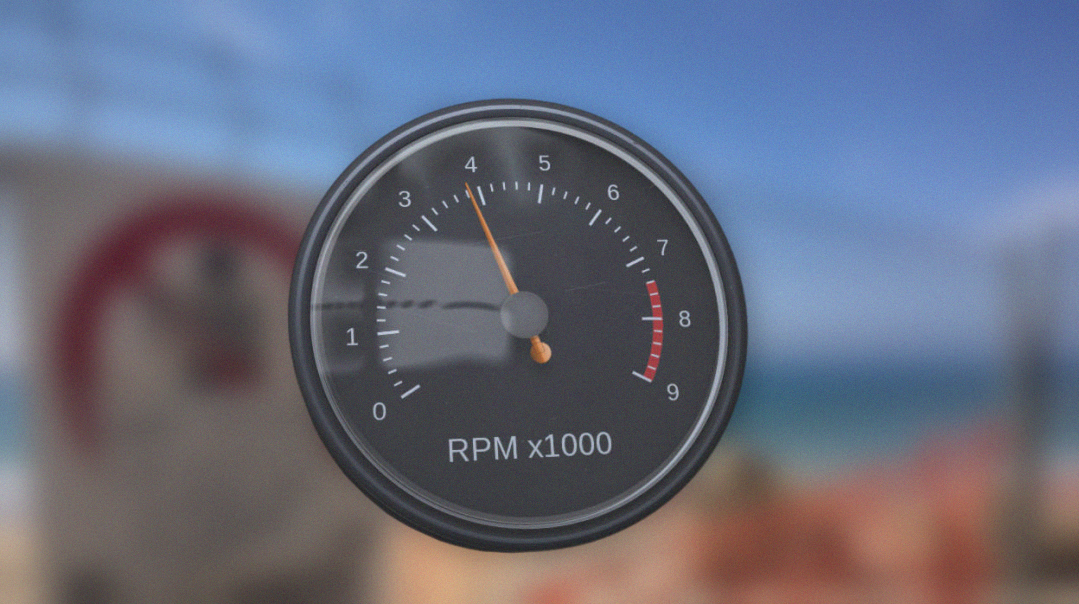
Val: 3800; rpm
